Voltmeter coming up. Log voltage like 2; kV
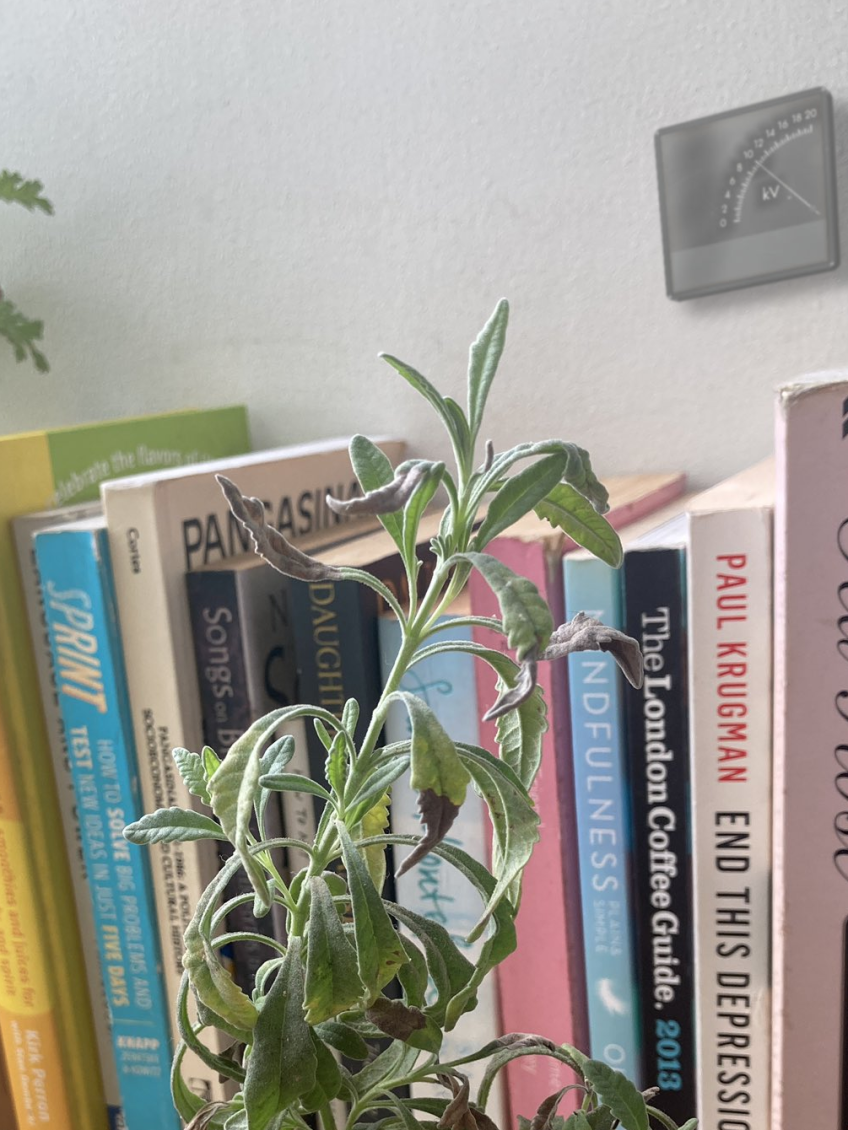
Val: 10; kV
